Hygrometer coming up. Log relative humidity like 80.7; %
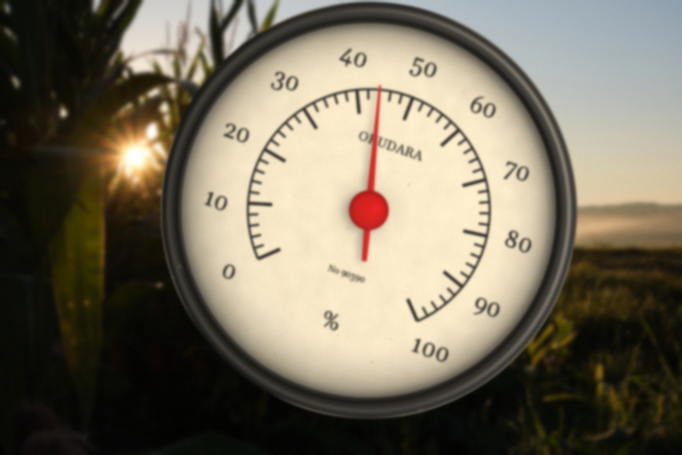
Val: 44; %
